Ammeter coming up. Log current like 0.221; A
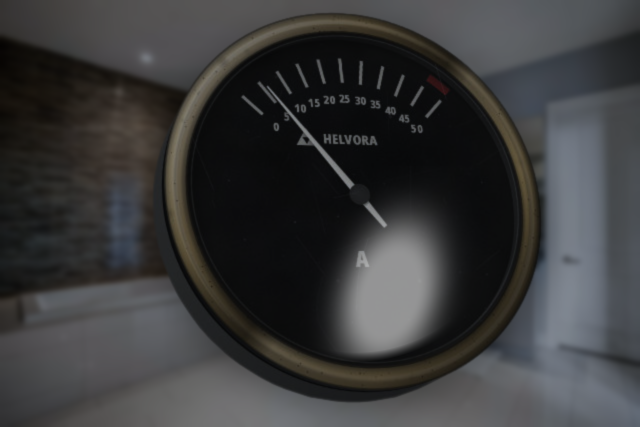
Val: 5; A
